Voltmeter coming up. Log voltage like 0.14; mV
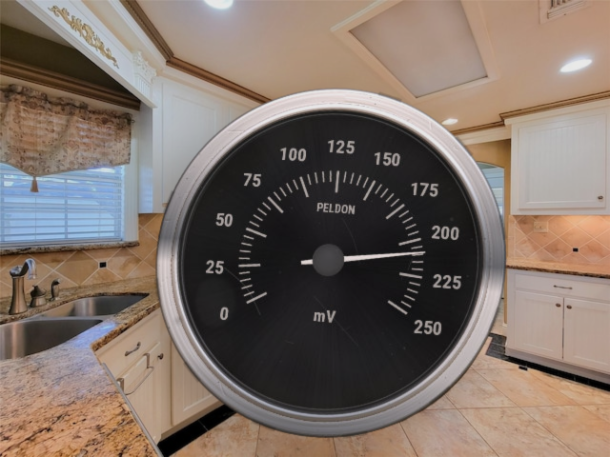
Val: 210; mV
